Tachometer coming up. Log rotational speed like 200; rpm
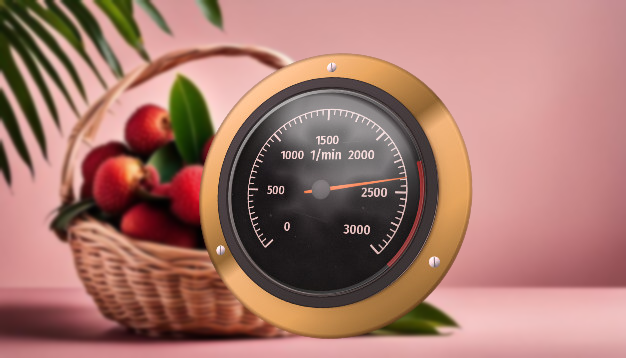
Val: 2400; rpm
